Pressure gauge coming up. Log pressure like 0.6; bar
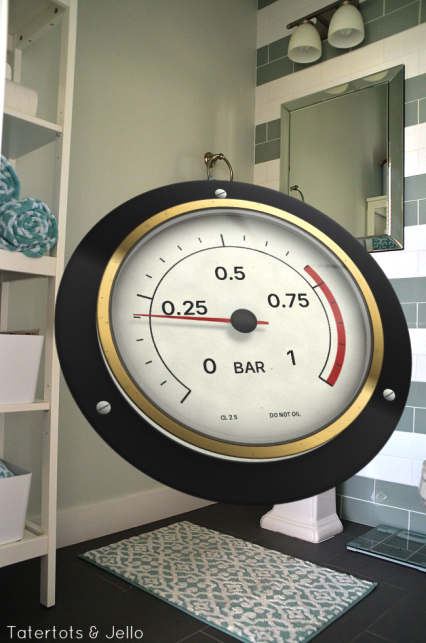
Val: 0.2; bar
